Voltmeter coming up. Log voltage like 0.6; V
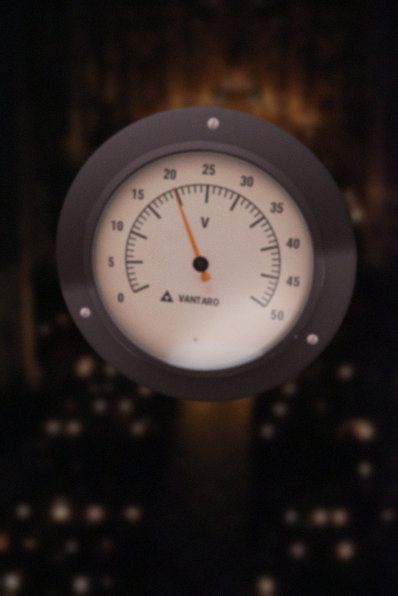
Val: 20; V
